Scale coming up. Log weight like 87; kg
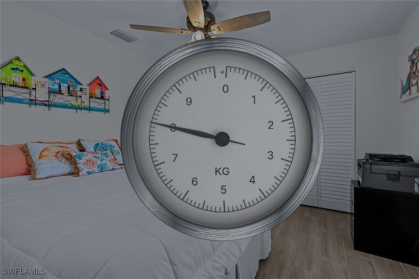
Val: 8; kg
